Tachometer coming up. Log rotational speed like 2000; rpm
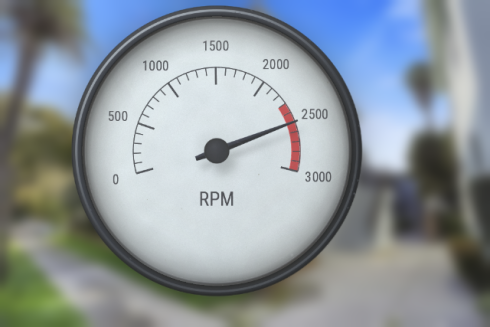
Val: 2500; rpm
